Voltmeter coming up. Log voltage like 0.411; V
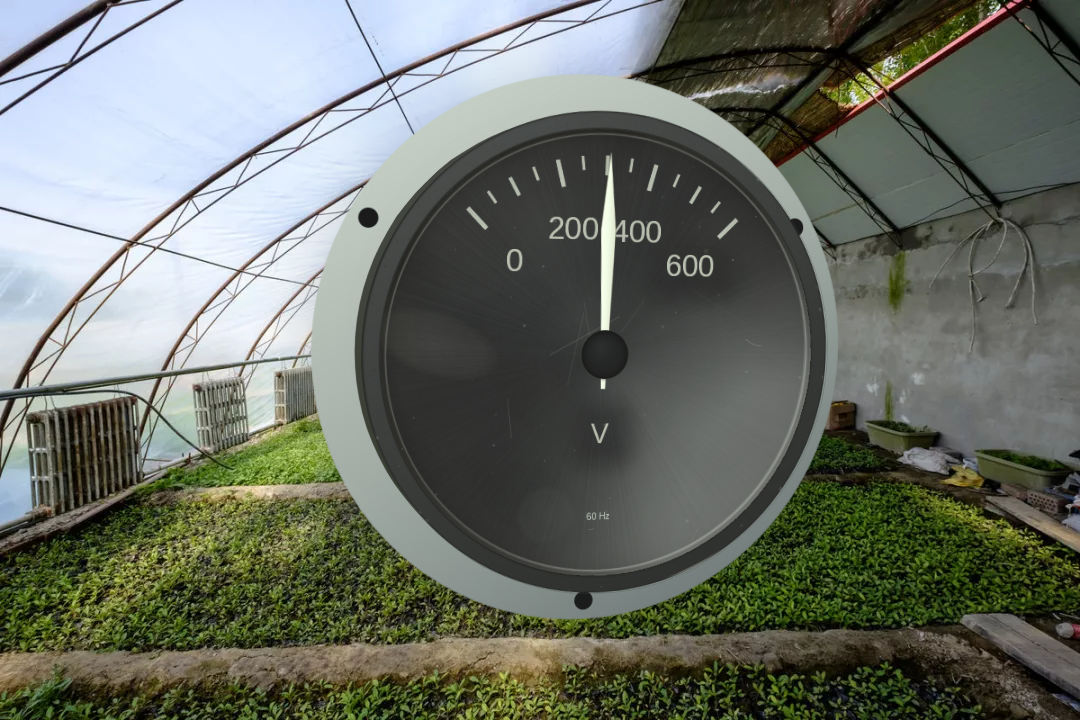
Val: 300; V
